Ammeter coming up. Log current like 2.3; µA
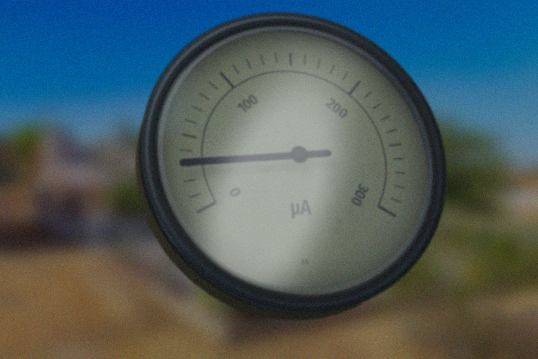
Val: 30; µA
